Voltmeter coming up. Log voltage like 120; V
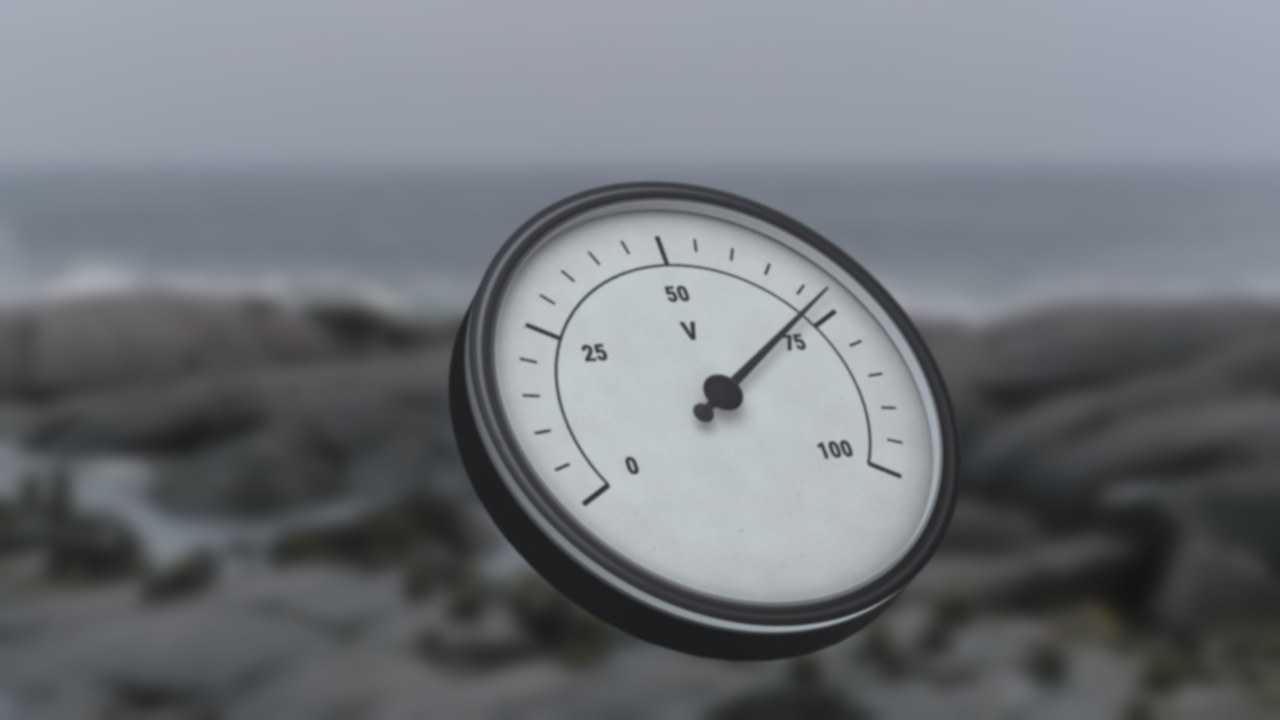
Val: 72.5; V
